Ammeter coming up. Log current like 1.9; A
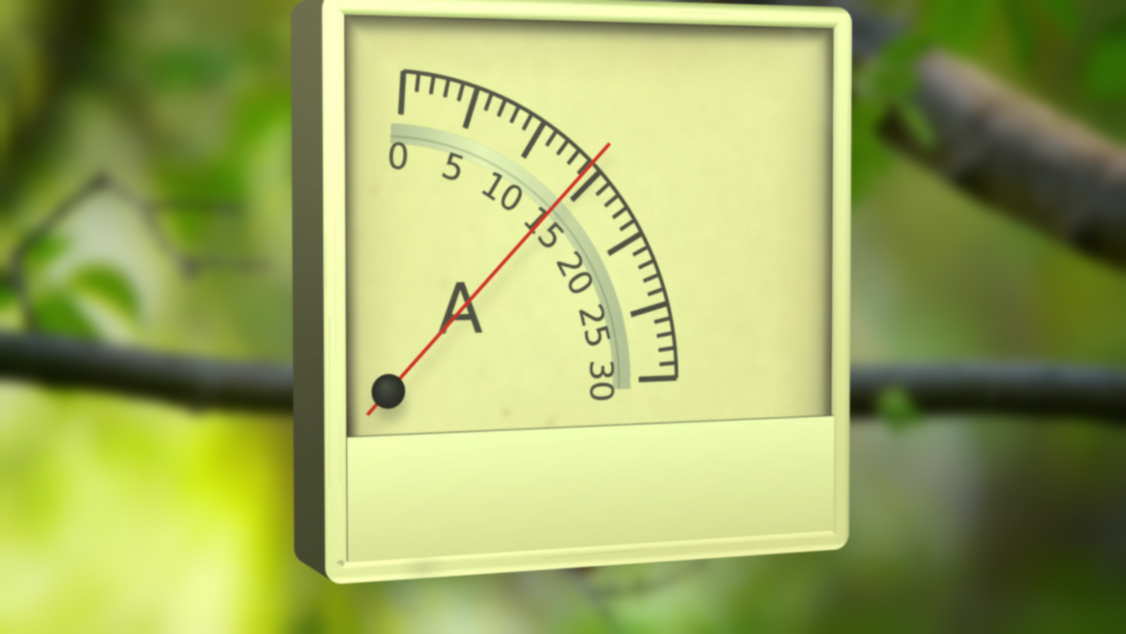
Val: 14; A
